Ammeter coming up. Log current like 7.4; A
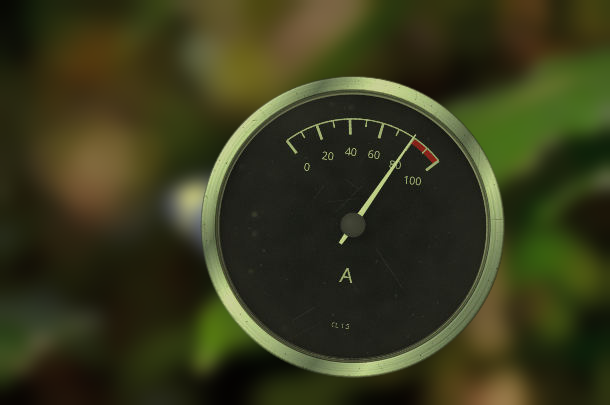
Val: 80; A
